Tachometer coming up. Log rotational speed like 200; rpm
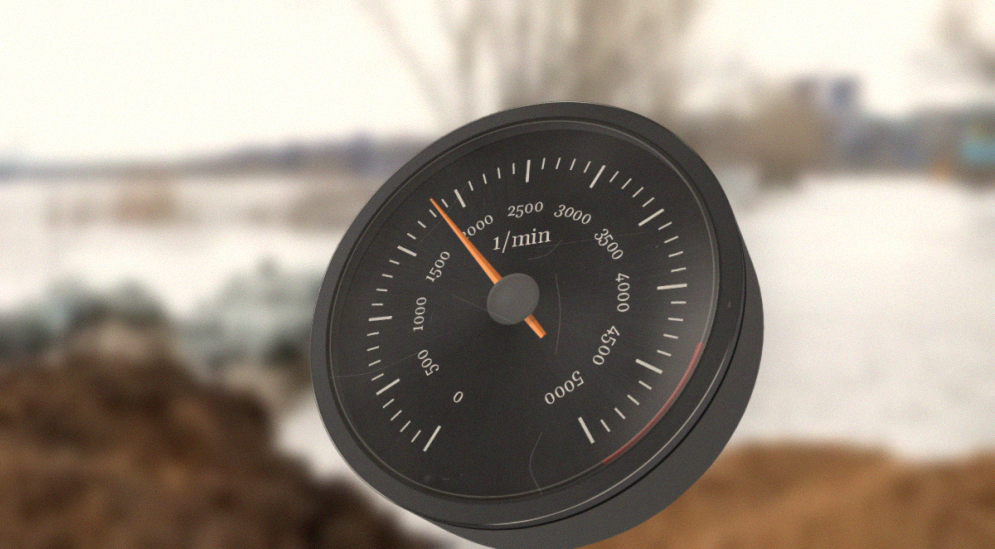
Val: 1850; rpm
